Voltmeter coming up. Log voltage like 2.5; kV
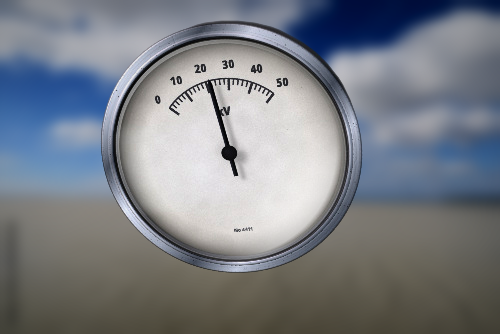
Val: 22; kV
